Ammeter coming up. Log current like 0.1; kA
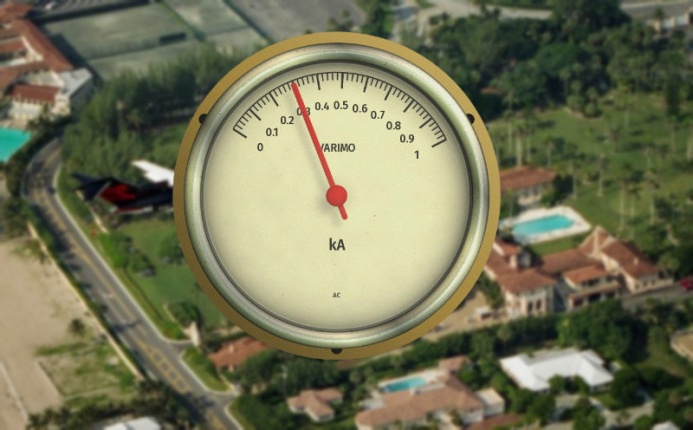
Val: 0.3; kA
